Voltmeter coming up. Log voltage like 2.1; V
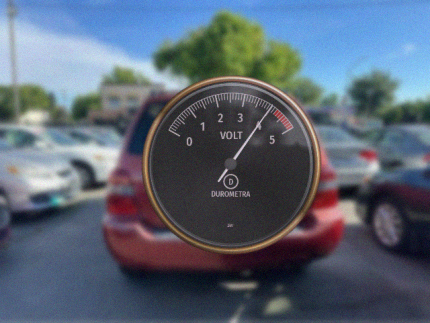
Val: 4; V
